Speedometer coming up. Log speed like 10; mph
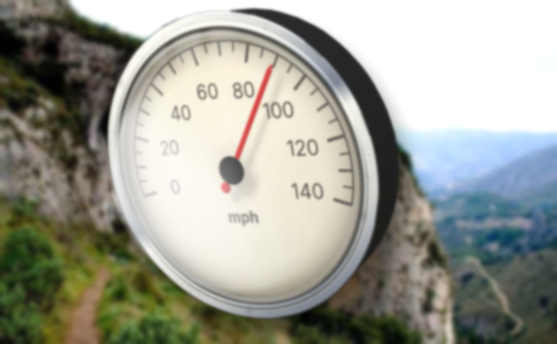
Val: 90; mph
